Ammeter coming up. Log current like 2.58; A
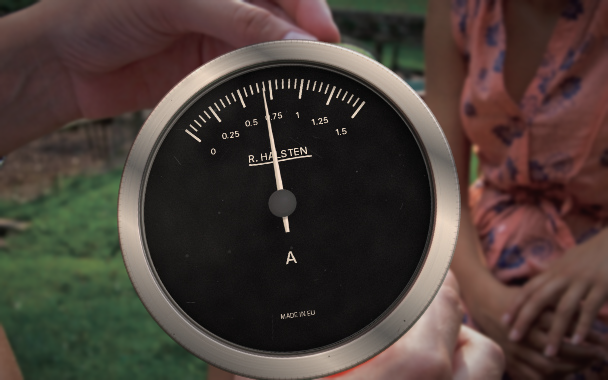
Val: 0.7; A
